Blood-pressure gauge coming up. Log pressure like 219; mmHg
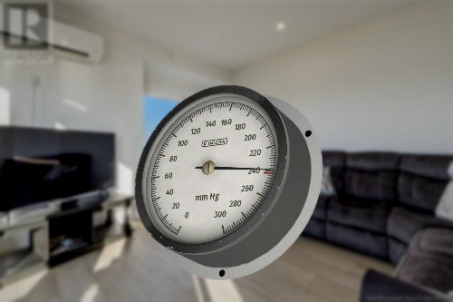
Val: 240; mmHg
